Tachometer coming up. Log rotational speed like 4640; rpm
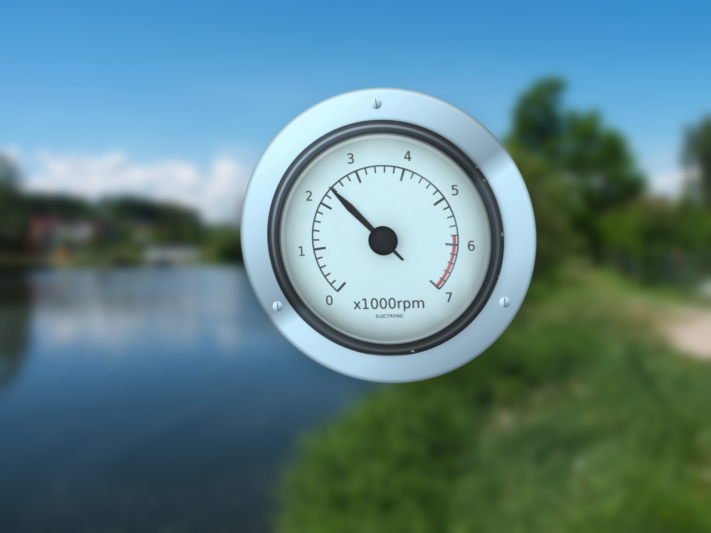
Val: 2400; rpm
